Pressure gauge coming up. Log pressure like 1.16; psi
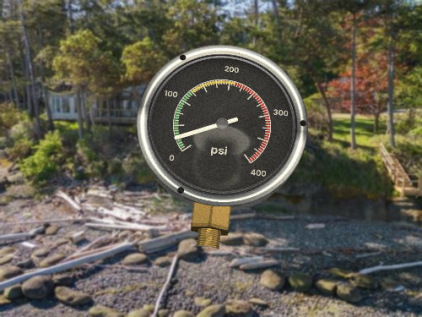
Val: 25; psi
